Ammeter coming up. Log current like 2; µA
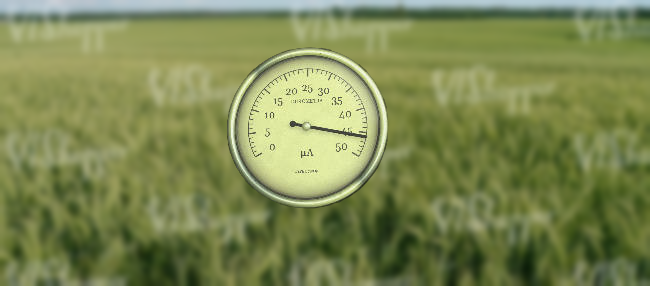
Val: 46; µA
